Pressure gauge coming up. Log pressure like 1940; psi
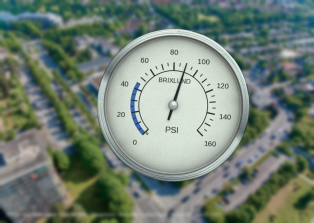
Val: 90; psi
